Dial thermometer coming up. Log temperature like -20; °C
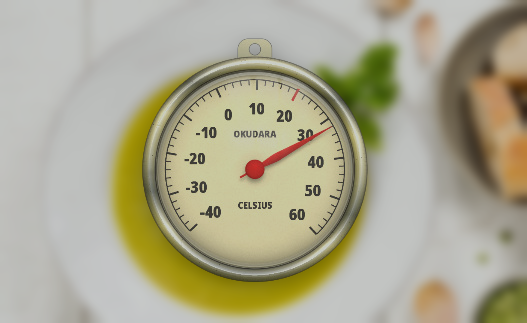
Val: 32; °C
